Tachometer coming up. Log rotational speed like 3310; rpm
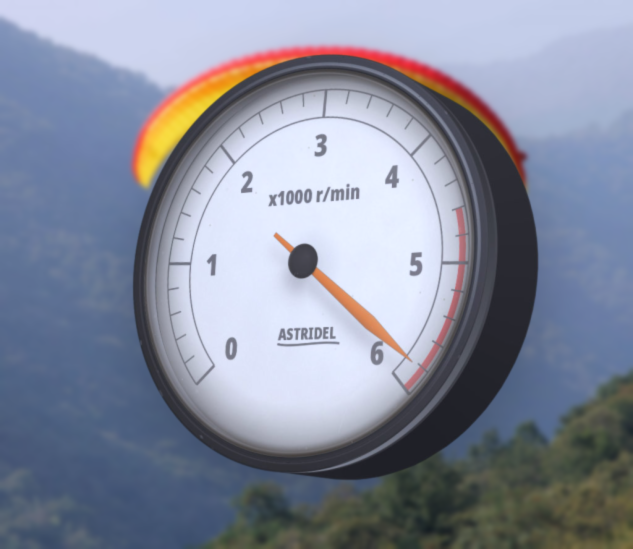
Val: 5800; rpm
